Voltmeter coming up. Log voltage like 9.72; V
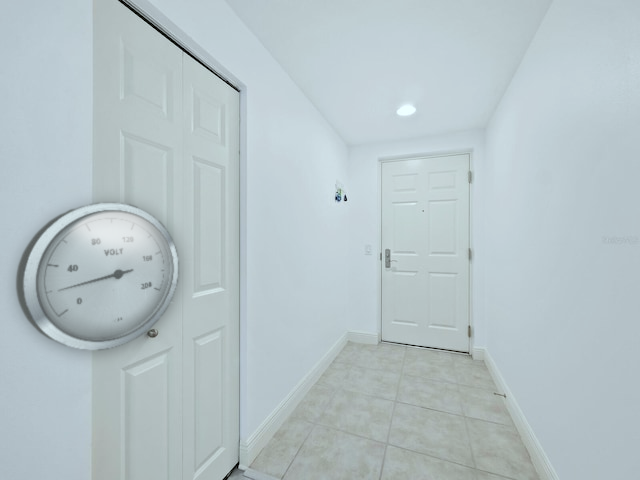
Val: 20; V
